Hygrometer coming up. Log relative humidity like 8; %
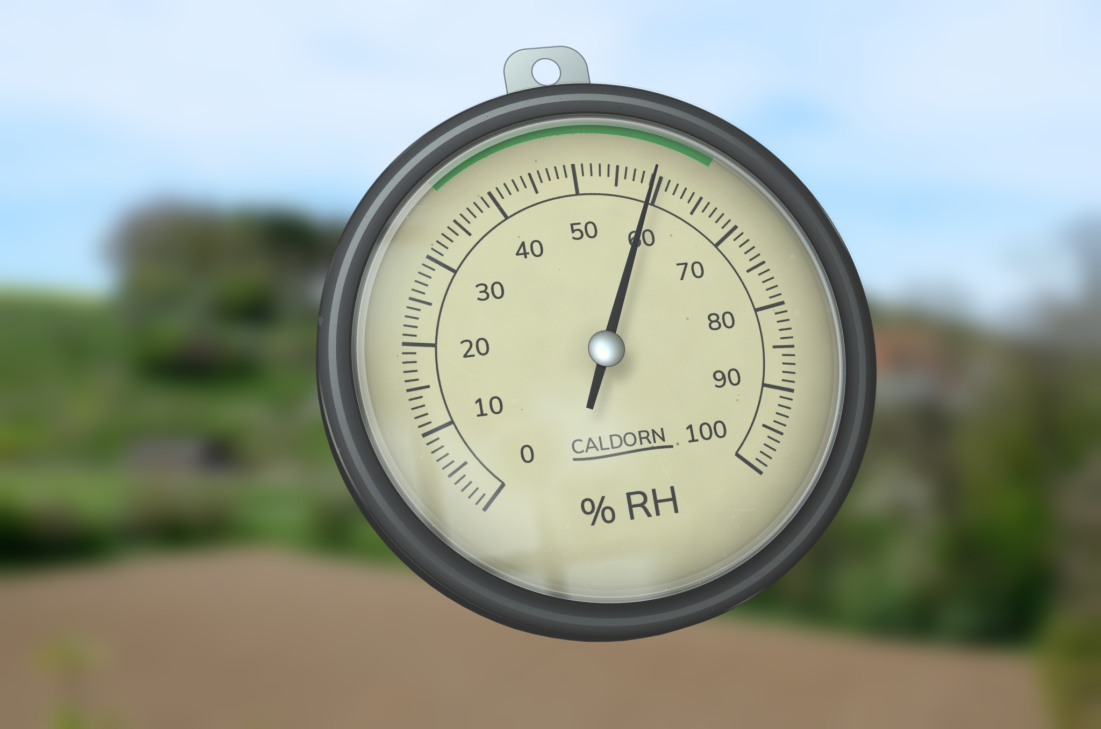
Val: 59; %
